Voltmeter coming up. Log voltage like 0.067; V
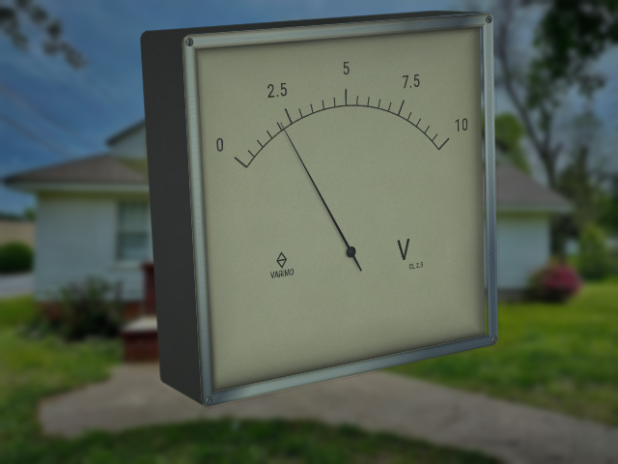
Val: 2; V
